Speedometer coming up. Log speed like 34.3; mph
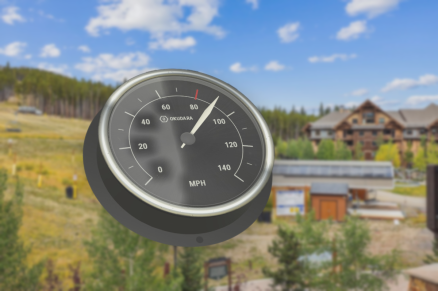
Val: 90; mph
